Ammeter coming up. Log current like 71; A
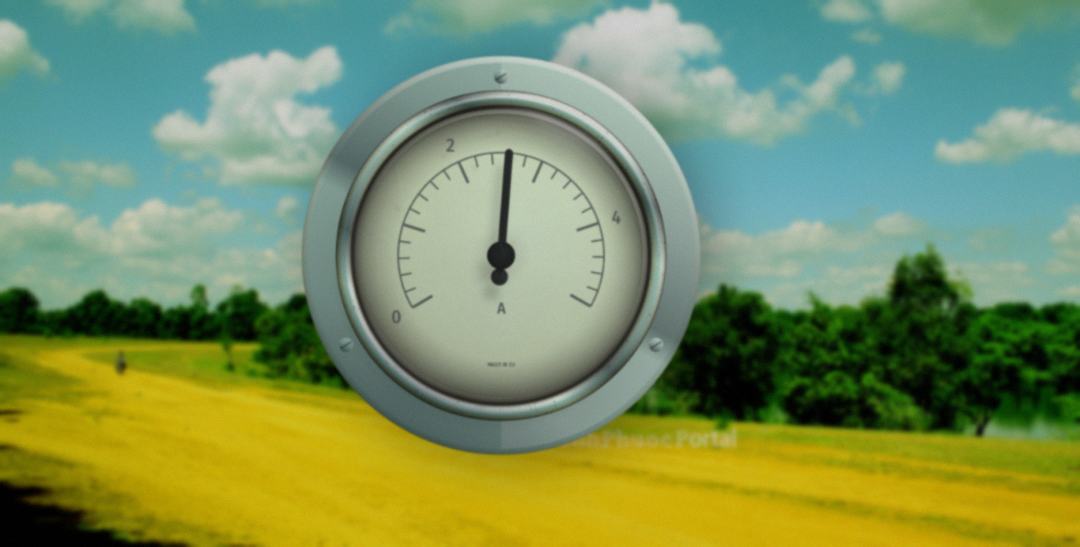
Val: 2.6; A
